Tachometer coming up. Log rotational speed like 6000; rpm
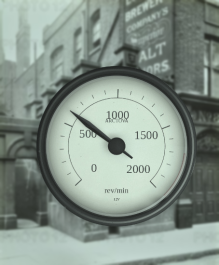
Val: 600; rpm
